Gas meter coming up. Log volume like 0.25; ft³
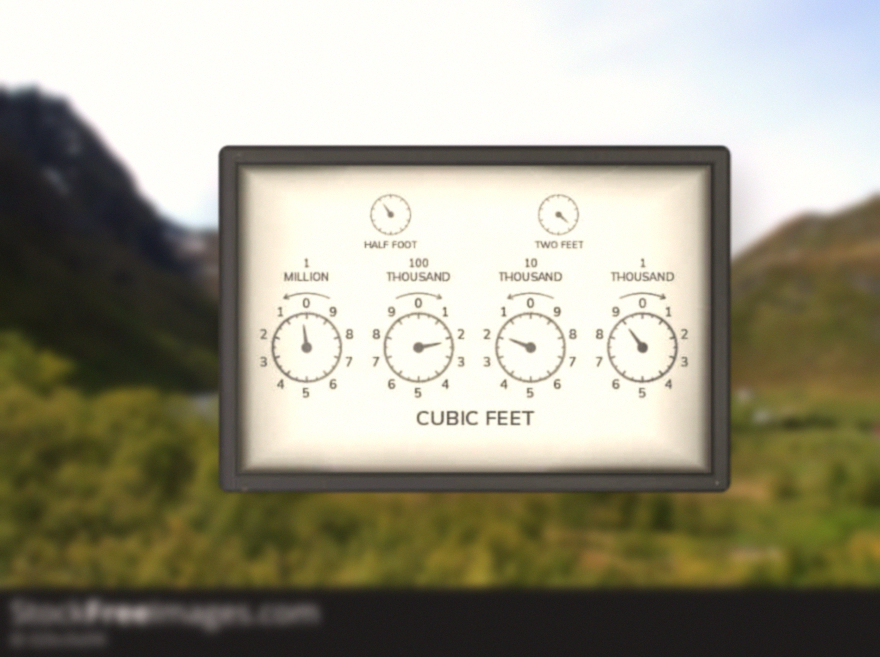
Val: 21900; ft³
